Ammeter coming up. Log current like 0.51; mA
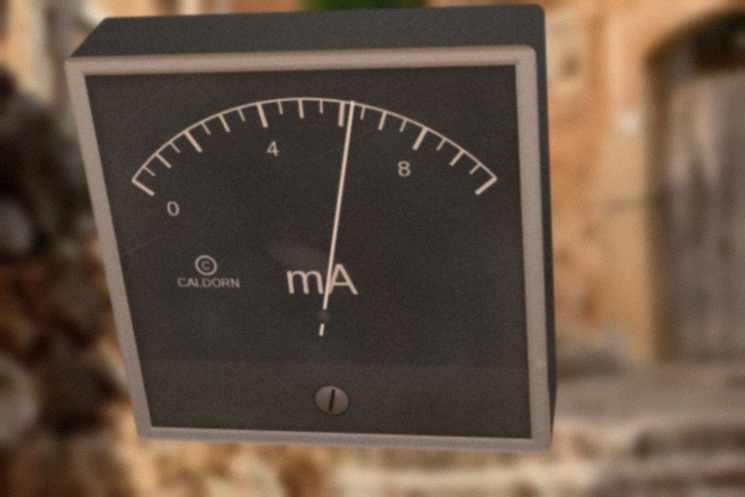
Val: 6.25; mA
